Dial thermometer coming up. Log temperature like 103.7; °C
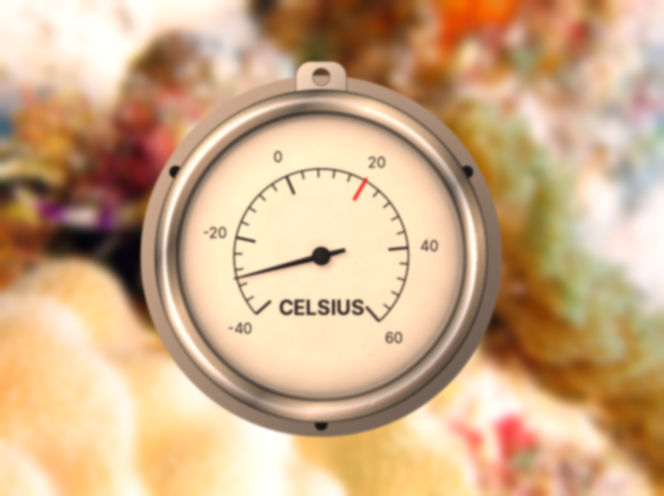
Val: -30; °C
